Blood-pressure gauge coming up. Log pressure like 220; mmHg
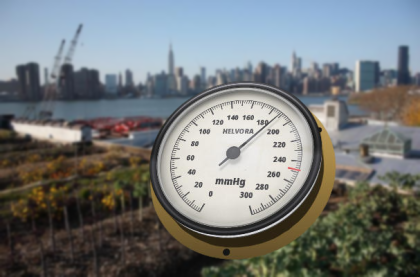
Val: 190; mmHg
